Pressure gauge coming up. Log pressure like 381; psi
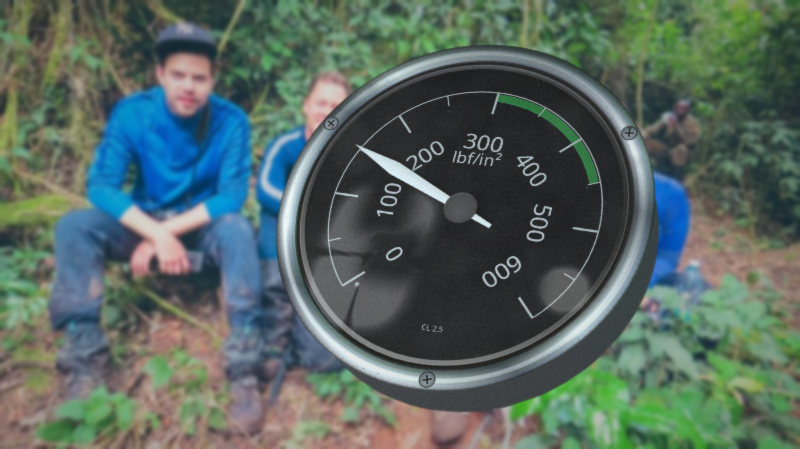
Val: 150; psi
